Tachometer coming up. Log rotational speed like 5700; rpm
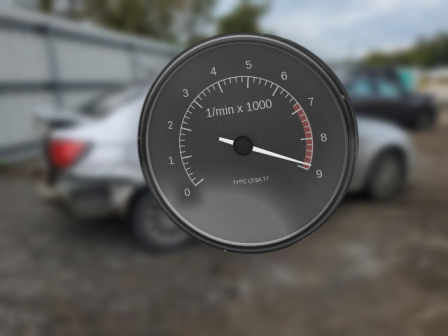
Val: 8800; rpm
